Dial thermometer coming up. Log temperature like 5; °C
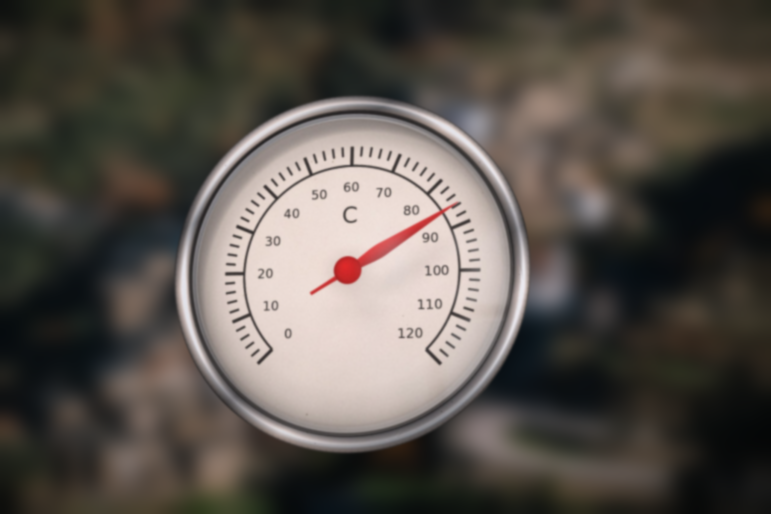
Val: 86; °C
